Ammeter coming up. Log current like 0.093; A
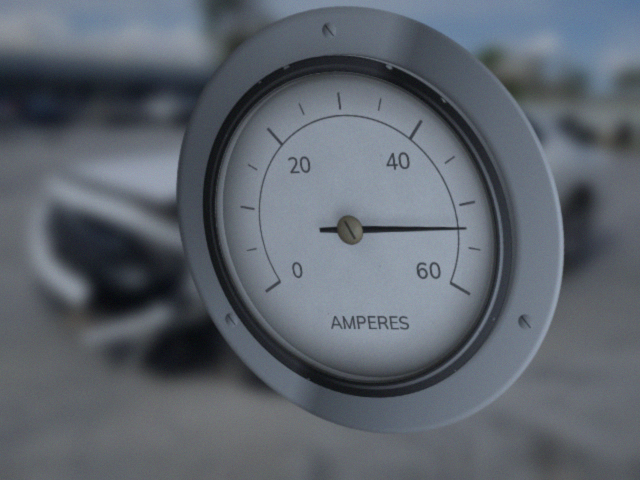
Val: 52.5; A
